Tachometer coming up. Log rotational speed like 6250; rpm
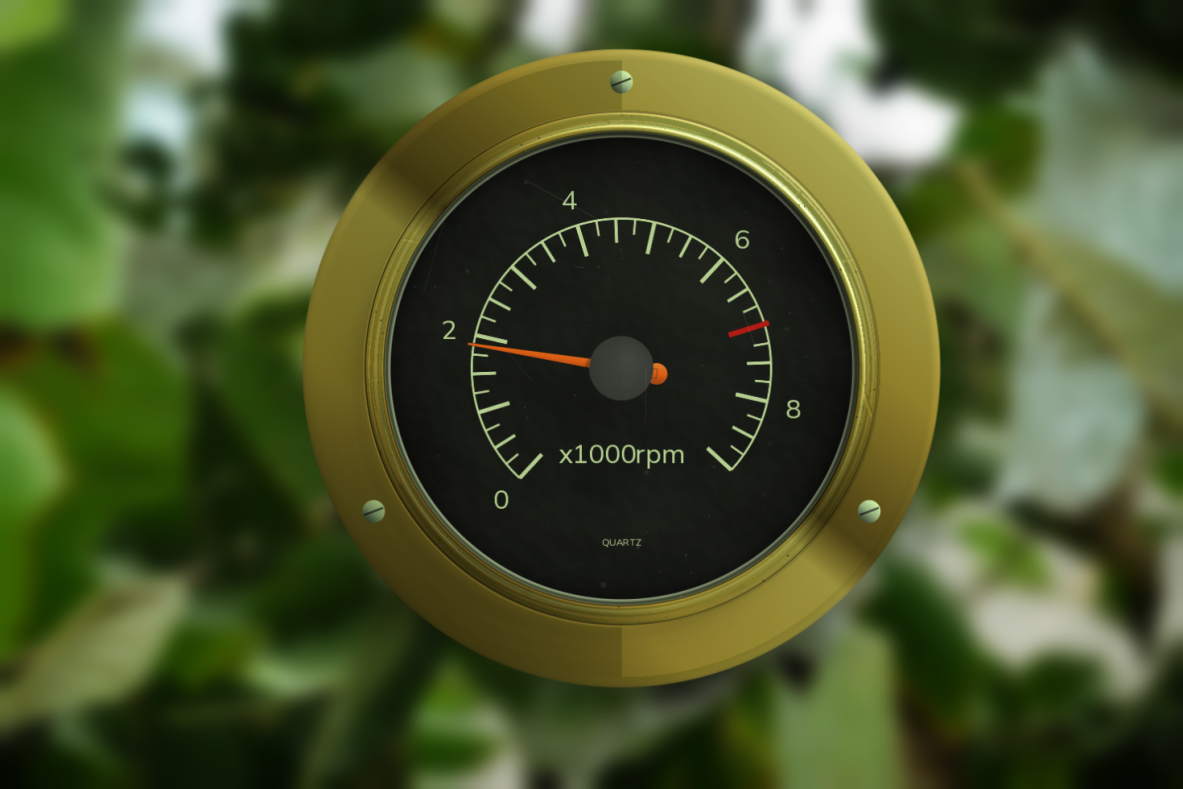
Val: 1875; rpm
